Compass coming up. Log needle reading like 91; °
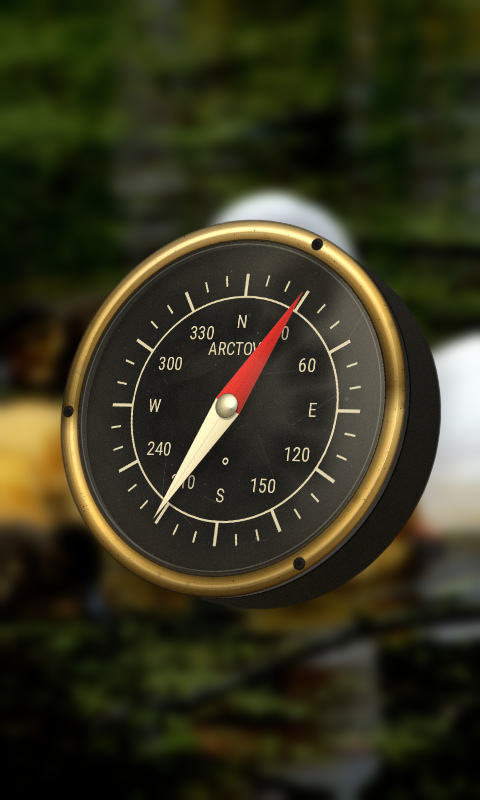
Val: 30; °
